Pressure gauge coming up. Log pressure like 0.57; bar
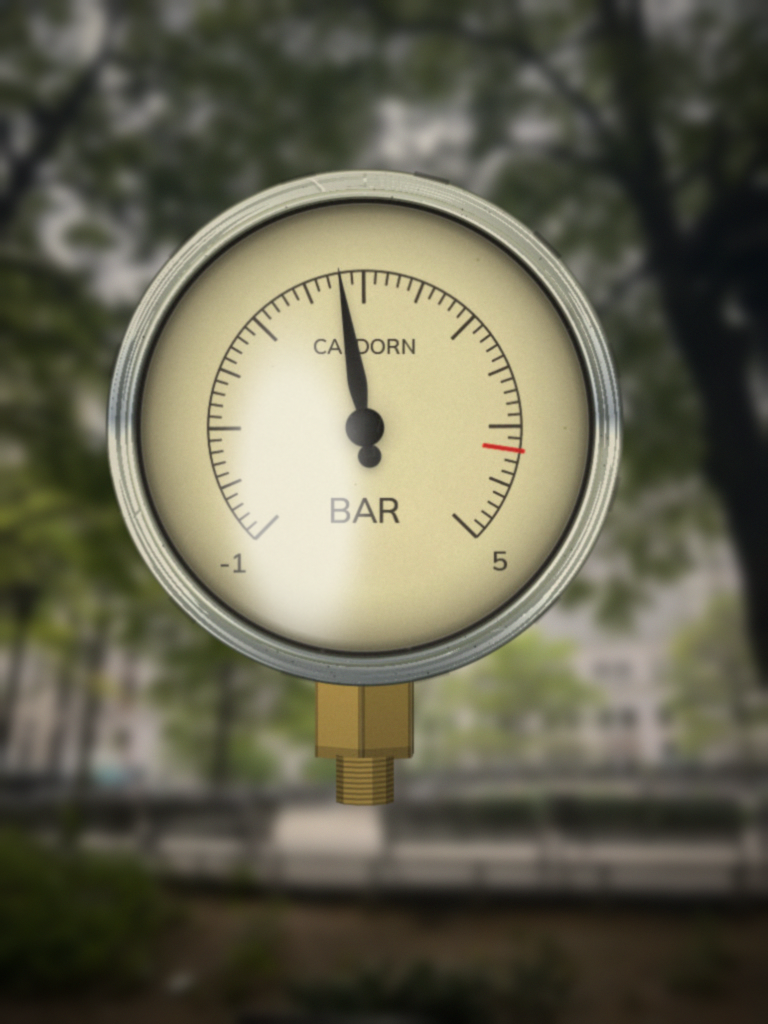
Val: 1.8; bar
